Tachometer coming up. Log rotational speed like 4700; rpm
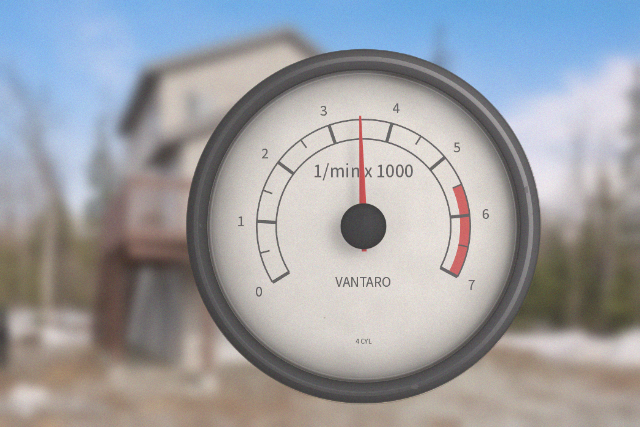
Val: 3500; rpm
